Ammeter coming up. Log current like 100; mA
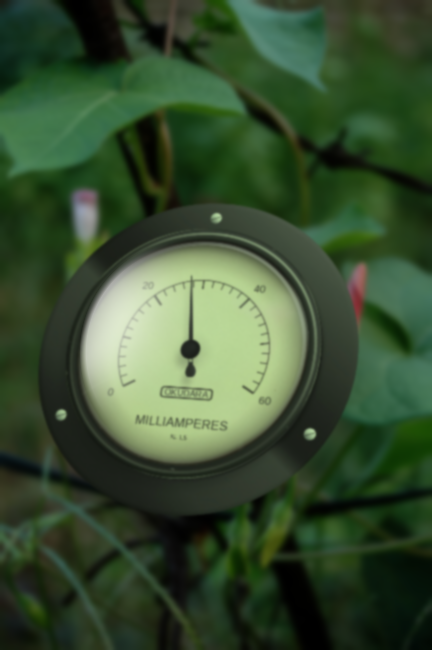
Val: 28; mA
